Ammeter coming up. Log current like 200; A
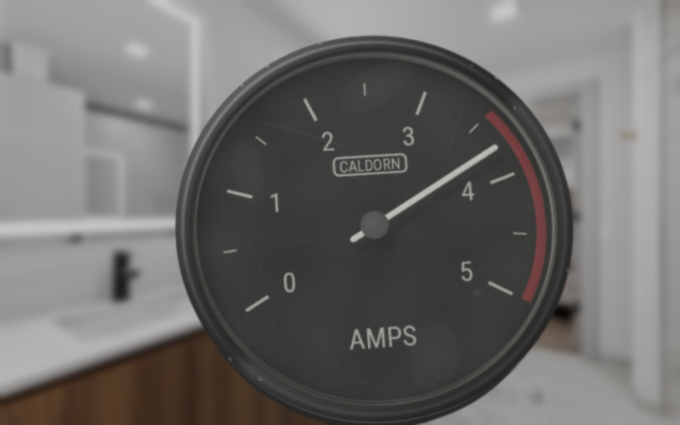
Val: 3.75; A
